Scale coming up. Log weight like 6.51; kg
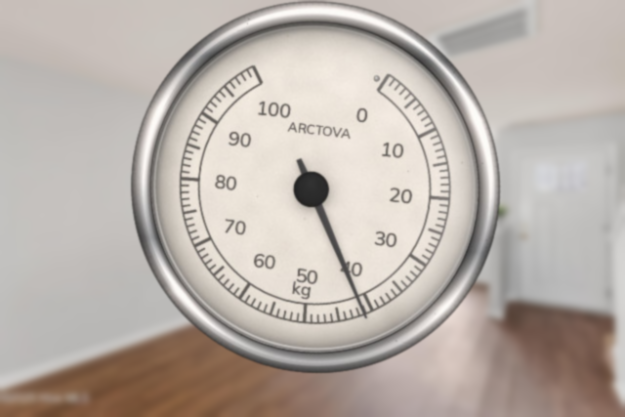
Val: 41; kg
